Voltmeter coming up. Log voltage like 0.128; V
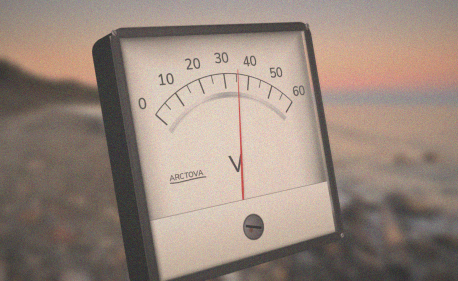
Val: 35; V
